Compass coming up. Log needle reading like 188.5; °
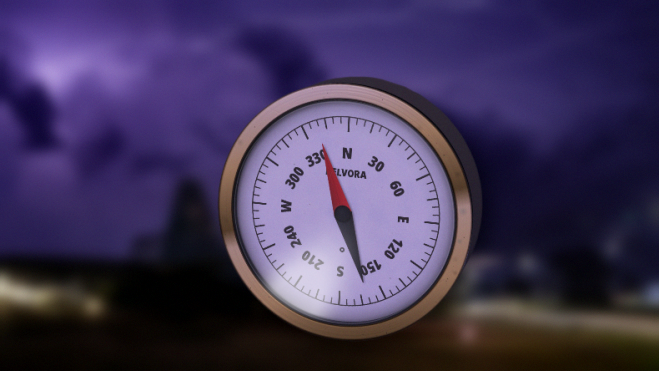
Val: 340; °
